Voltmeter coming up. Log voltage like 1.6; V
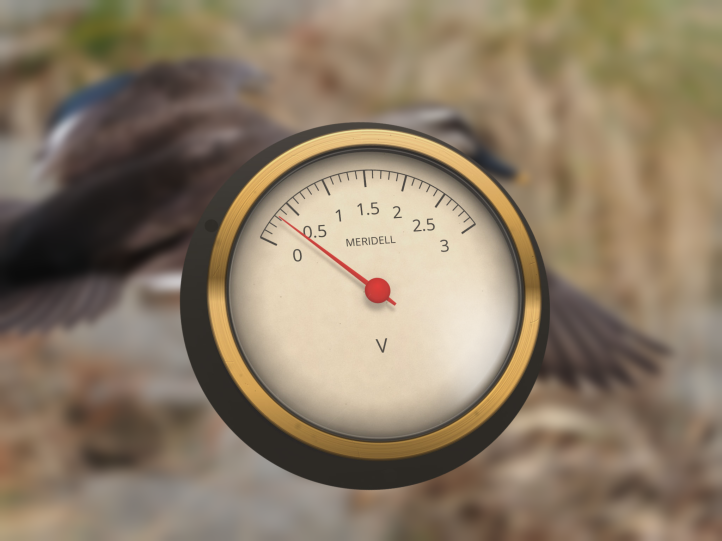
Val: 0.3; V
